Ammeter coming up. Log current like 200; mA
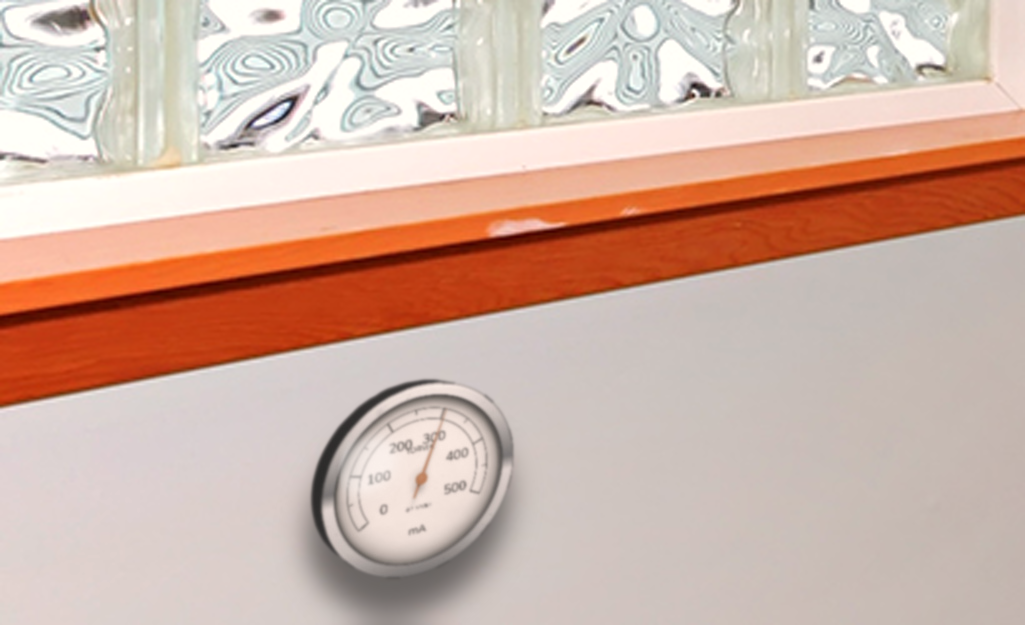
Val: 300; mA
